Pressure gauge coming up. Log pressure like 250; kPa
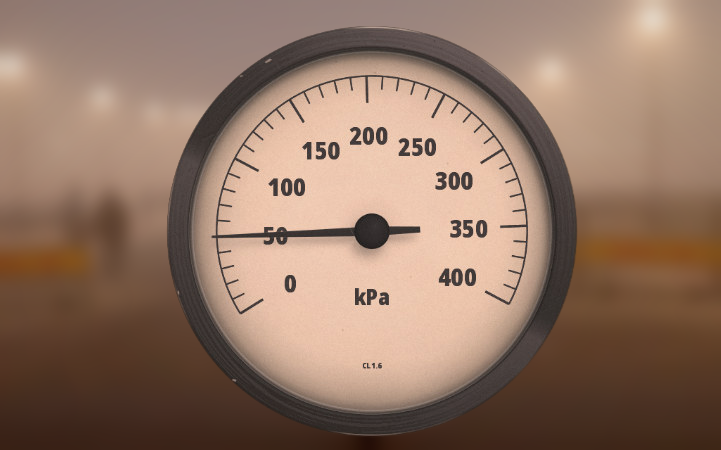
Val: 50; kPa
